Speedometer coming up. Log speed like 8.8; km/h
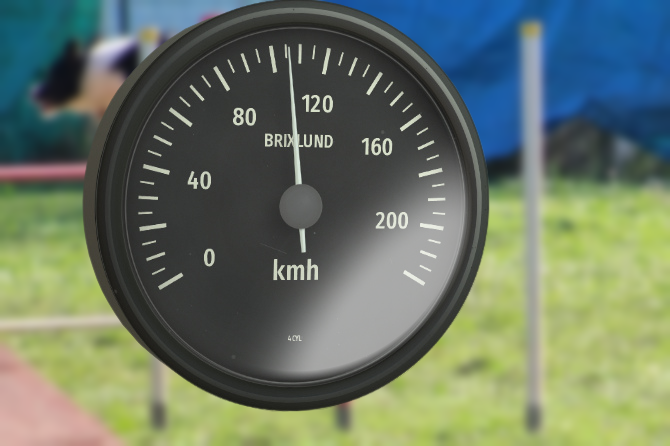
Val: 105; km/h
